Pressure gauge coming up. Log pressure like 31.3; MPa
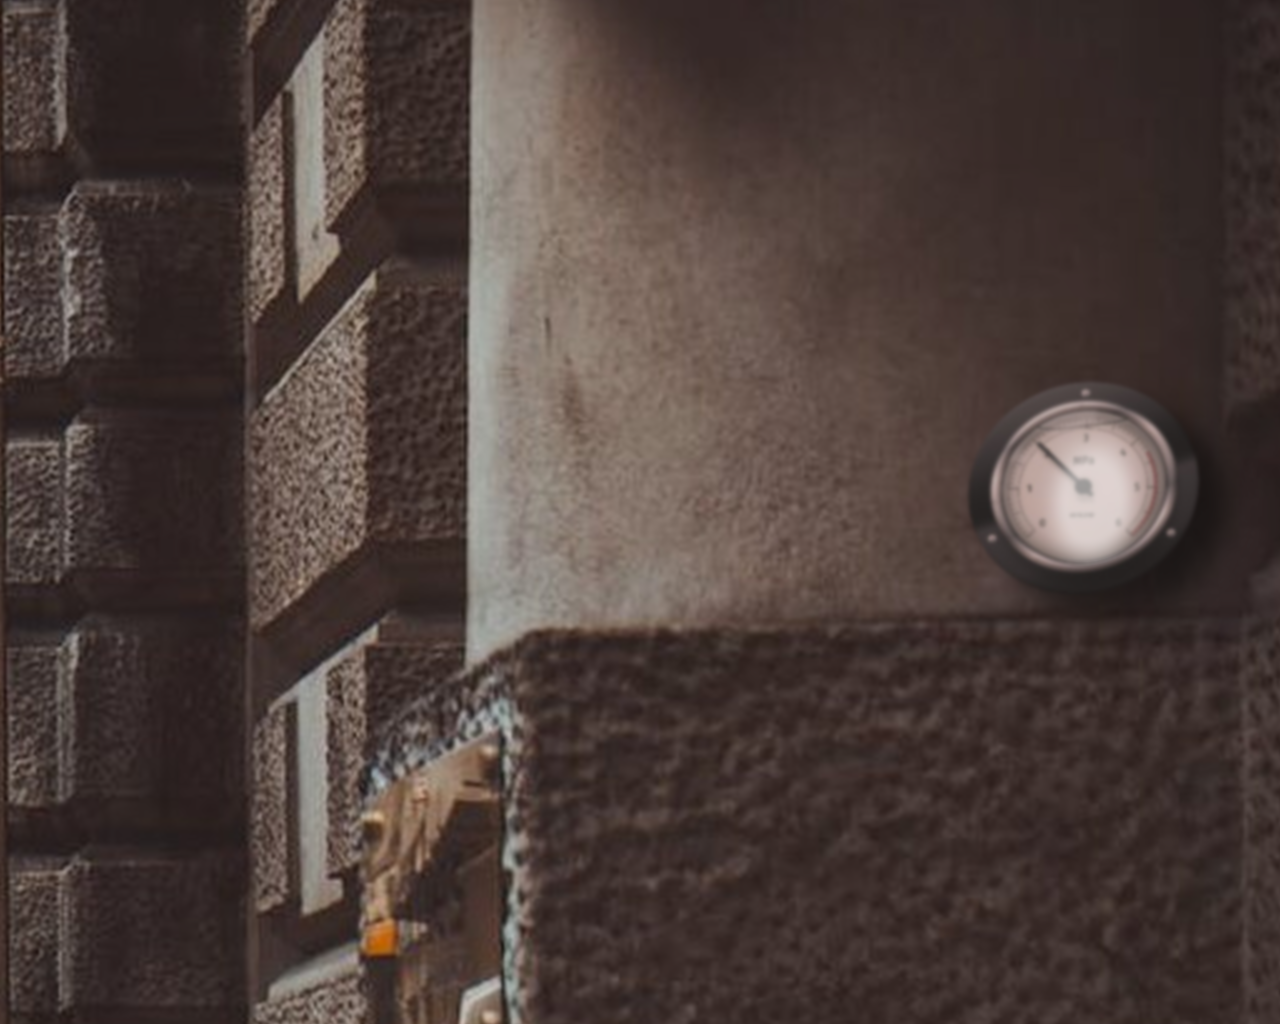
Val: 2; MPa
